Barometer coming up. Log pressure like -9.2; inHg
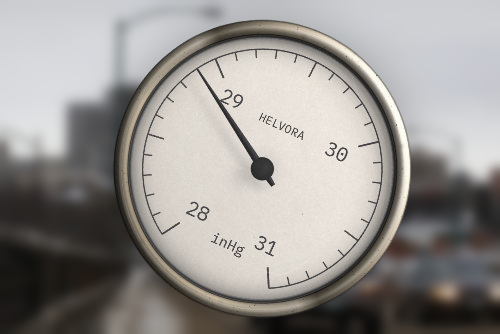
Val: 28.9; inHg
